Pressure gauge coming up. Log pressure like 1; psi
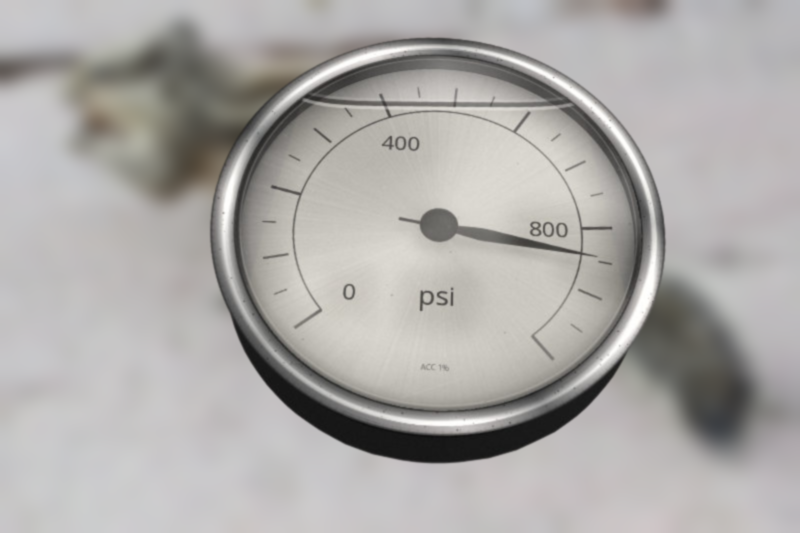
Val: 850; psi
